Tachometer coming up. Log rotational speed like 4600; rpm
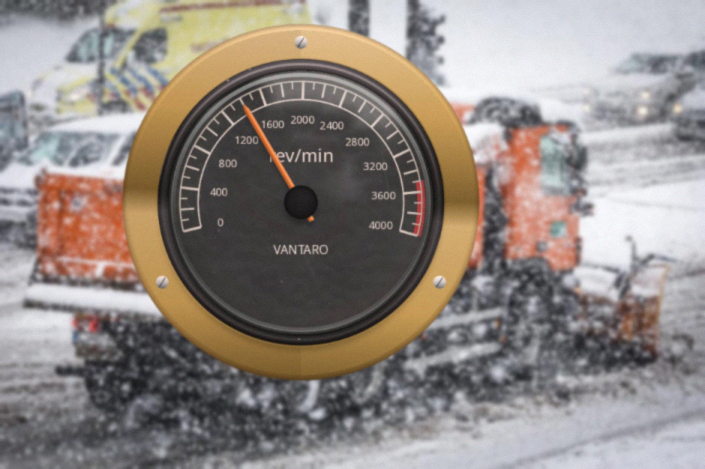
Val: 1400; rpm
